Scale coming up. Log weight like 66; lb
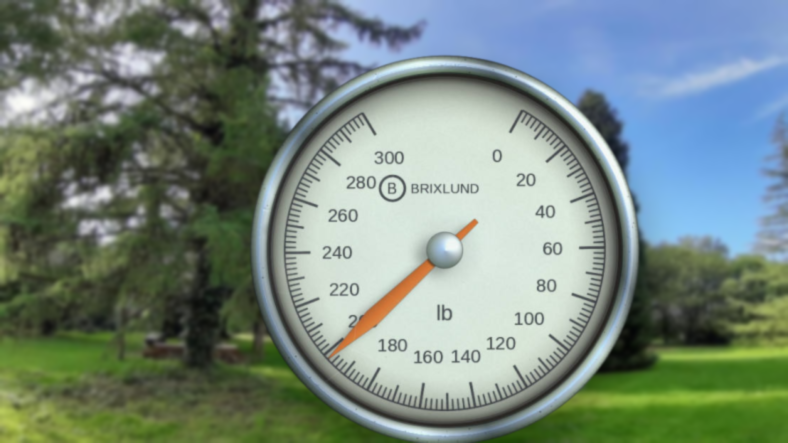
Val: 198; lb
